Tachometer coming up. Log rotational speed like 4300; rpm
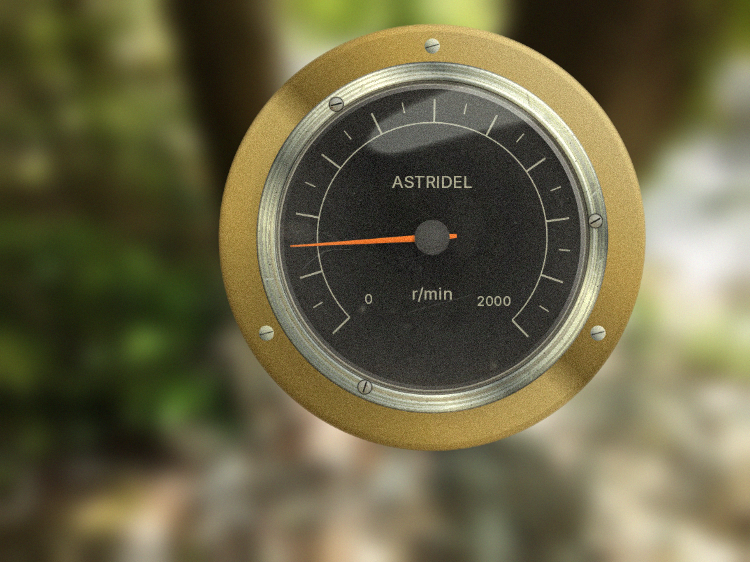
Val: 300; rpm
